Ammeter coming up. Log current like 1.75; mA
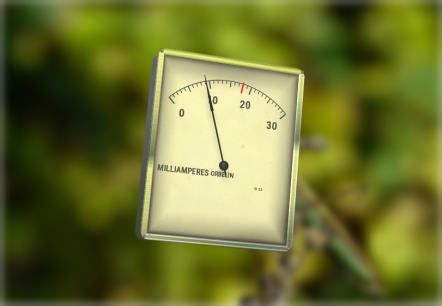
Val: 9; mA
